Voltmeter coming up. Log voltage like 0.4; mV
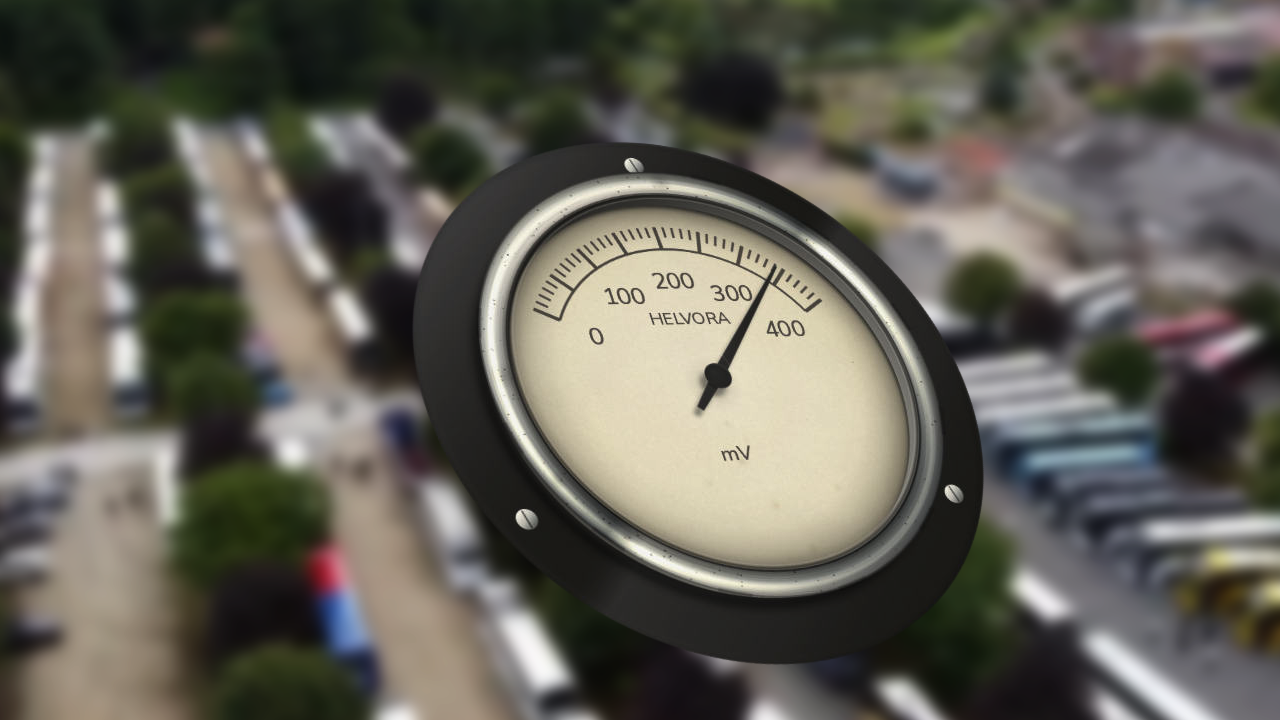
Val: 340; mV
